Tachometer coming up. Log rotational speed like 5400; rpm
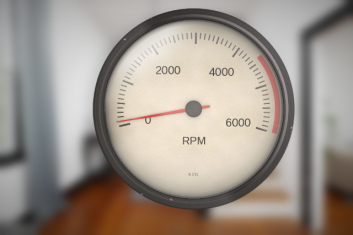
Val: 100; rpm
